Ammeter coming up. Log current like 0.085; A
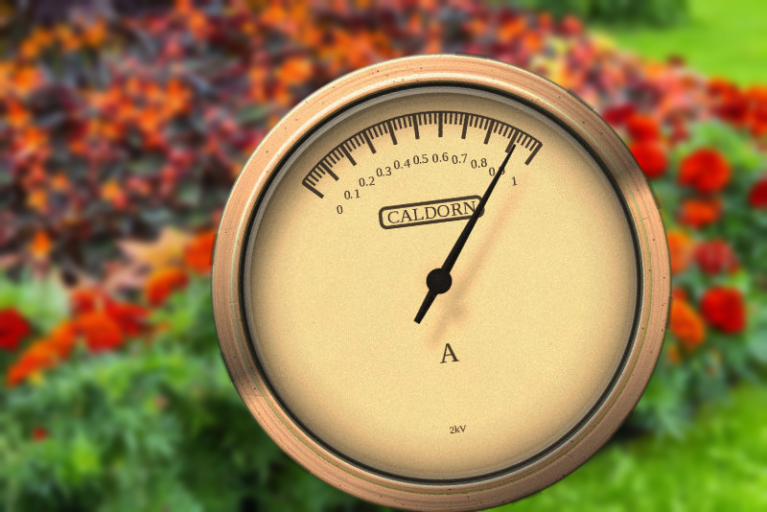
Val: 0.92; A
